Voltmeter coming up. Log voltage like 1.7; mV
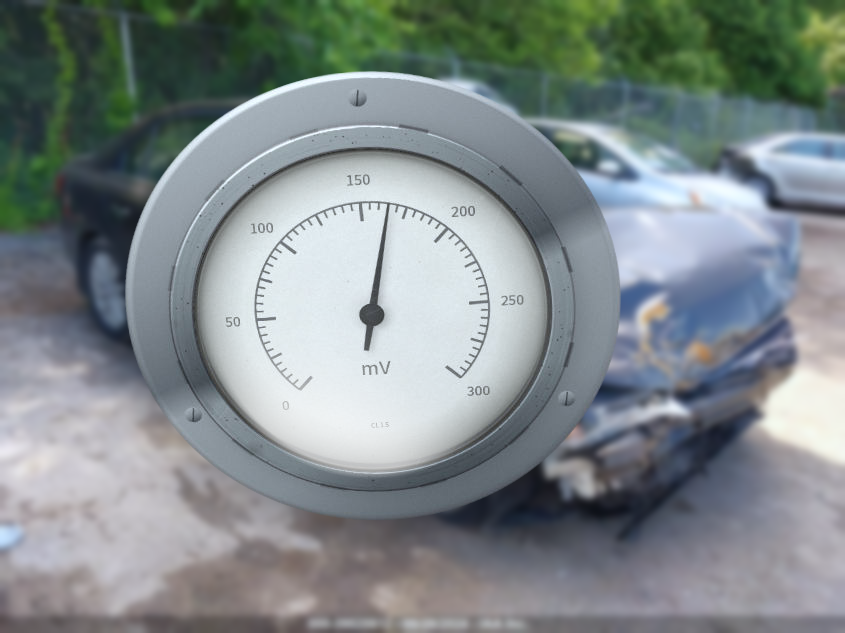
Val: 165; mV
